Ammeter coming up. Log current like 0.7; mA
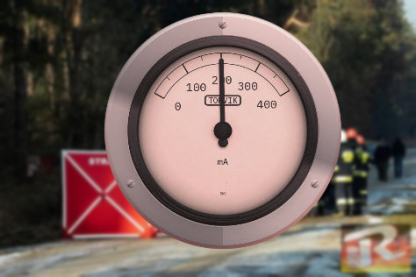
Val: 200; mA
